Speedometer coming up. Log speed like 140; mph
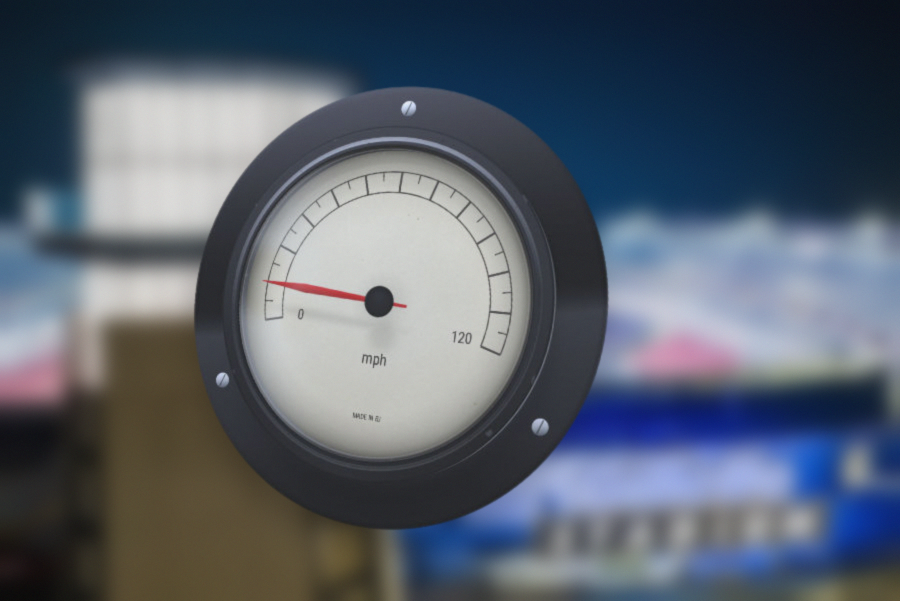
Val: 10; mph
